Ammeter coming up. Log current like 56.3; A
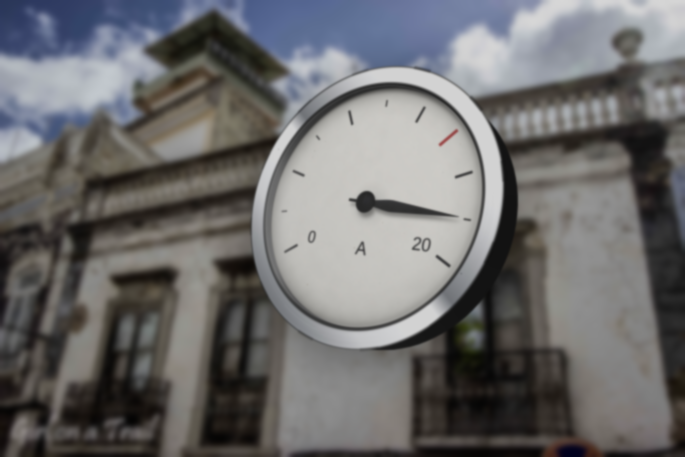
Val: 18; A
